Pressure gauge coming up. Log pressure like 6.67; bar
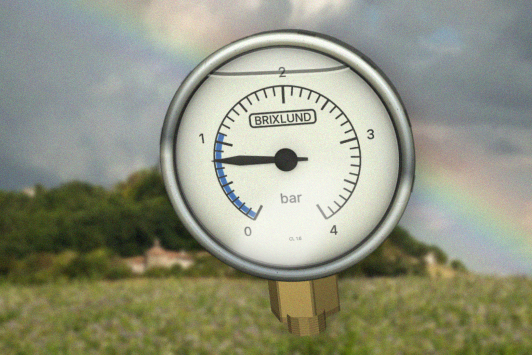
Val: 0.8; bar
